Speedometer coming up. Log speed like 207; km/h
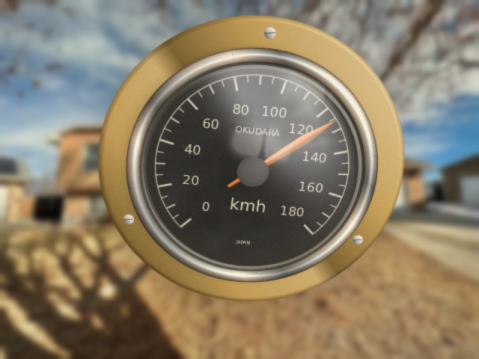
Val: 125; km/h
